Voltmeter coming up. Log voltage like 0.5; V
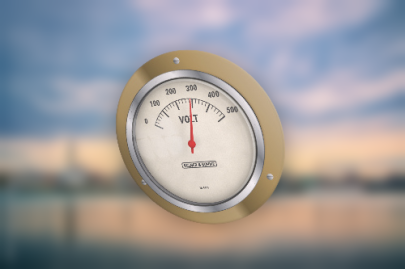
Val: 300; V
